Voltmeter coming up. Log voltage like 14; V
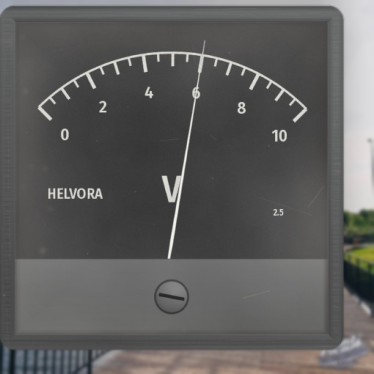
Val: 6; V
